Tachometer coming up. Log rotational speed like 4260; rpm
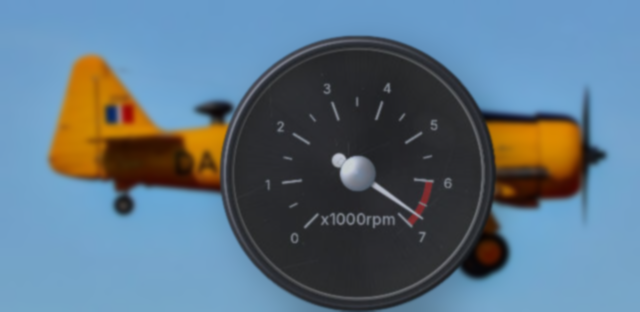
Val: 6750; rpm
